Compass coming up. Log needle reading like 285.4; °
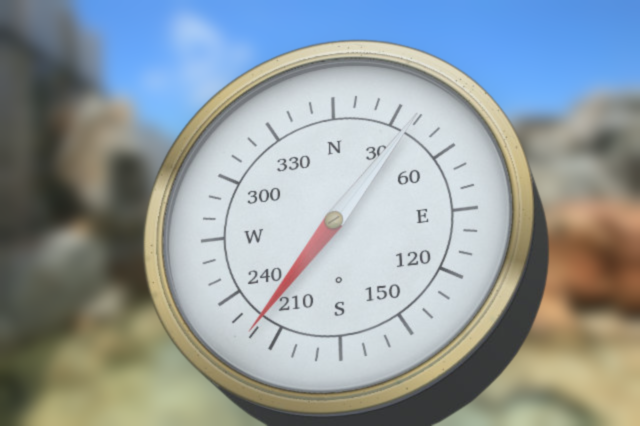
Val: 220; °
